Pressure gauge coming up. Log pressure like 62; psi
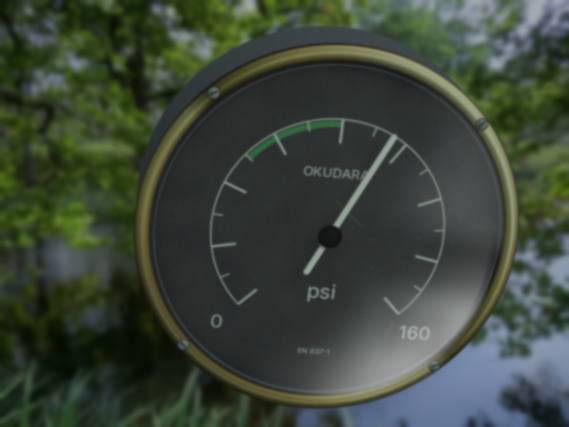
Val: 95; psi
